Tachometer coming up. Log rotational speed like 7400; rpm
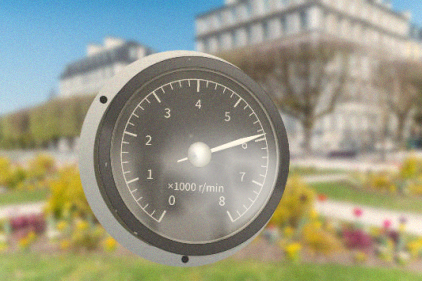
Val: 5900; rpm
